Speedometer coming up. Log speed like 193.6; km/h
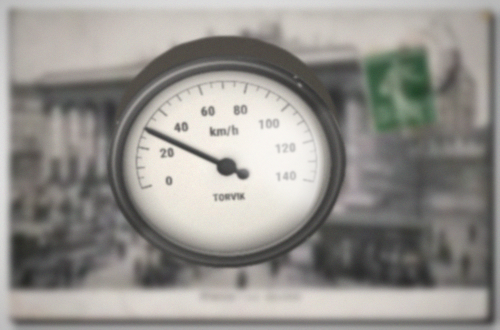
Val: 30; km/h
